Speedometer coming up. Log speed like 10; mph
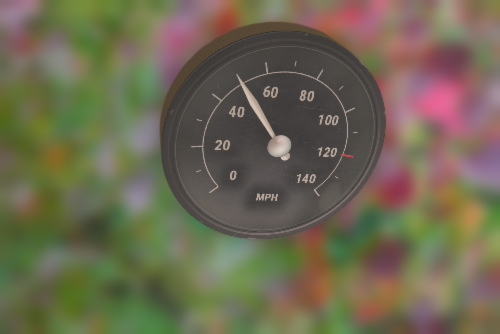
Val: 50; mph
